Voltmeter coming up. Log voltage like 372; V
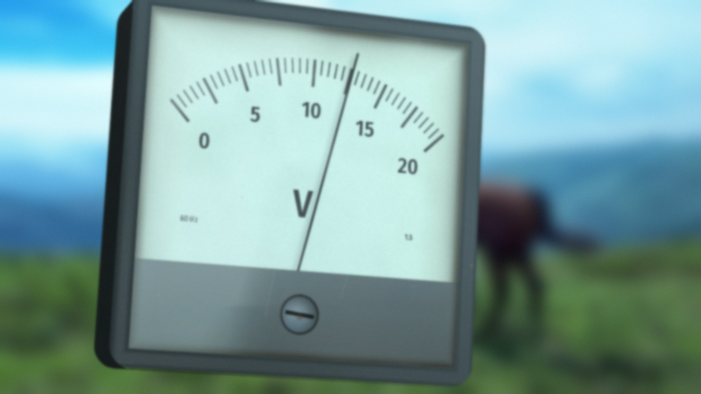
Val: 12.5; V
